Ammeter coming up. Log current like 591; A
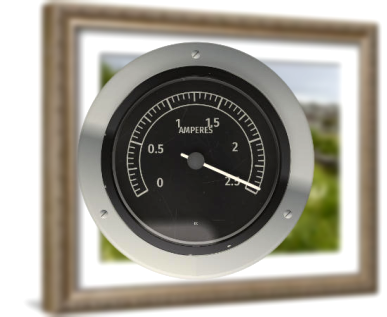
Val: 2.45; A
